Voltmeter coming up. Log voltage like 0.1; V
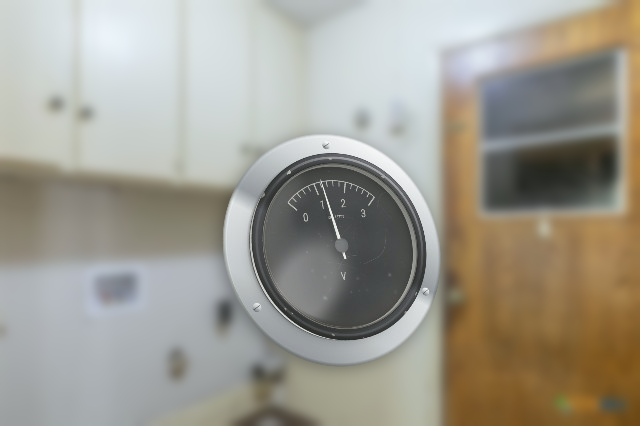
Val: 1.2; V
